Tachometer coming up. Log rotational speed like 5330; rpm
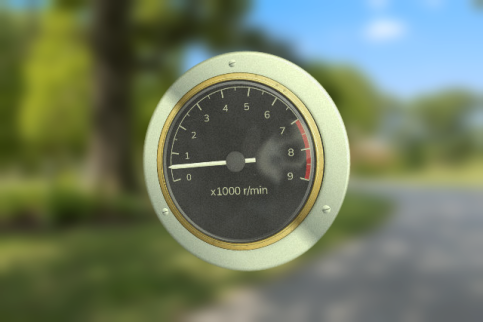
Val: 500; rpm
